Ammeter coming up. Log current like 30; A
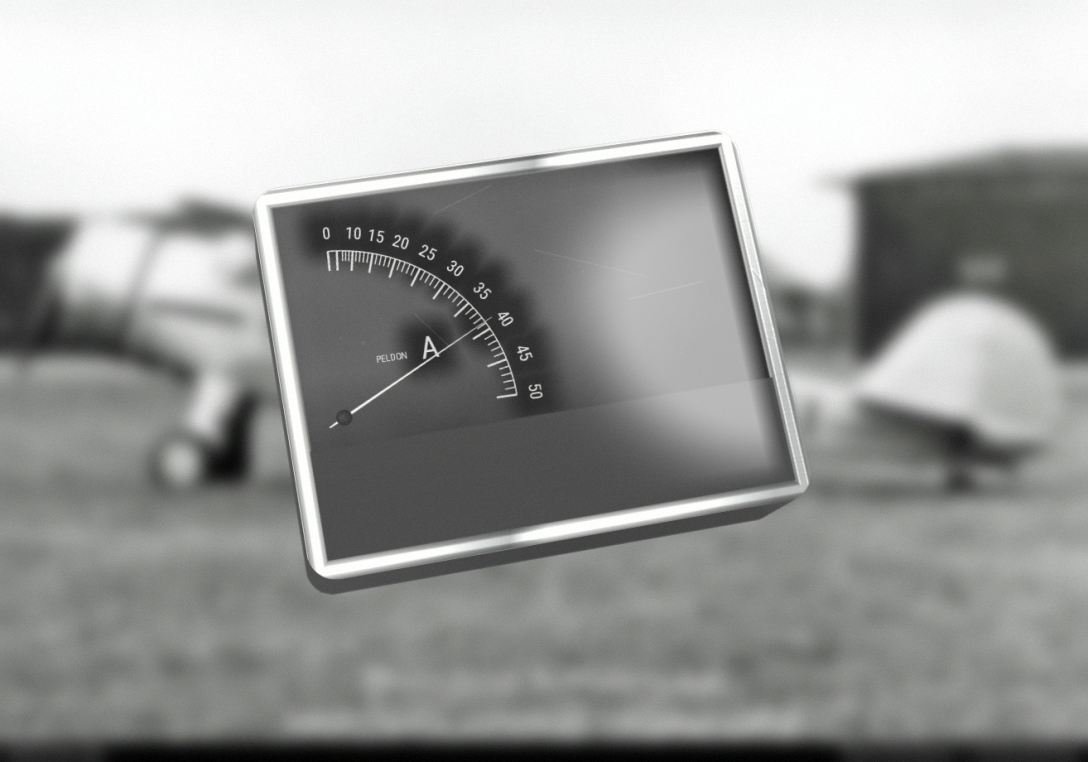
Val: 39; A
